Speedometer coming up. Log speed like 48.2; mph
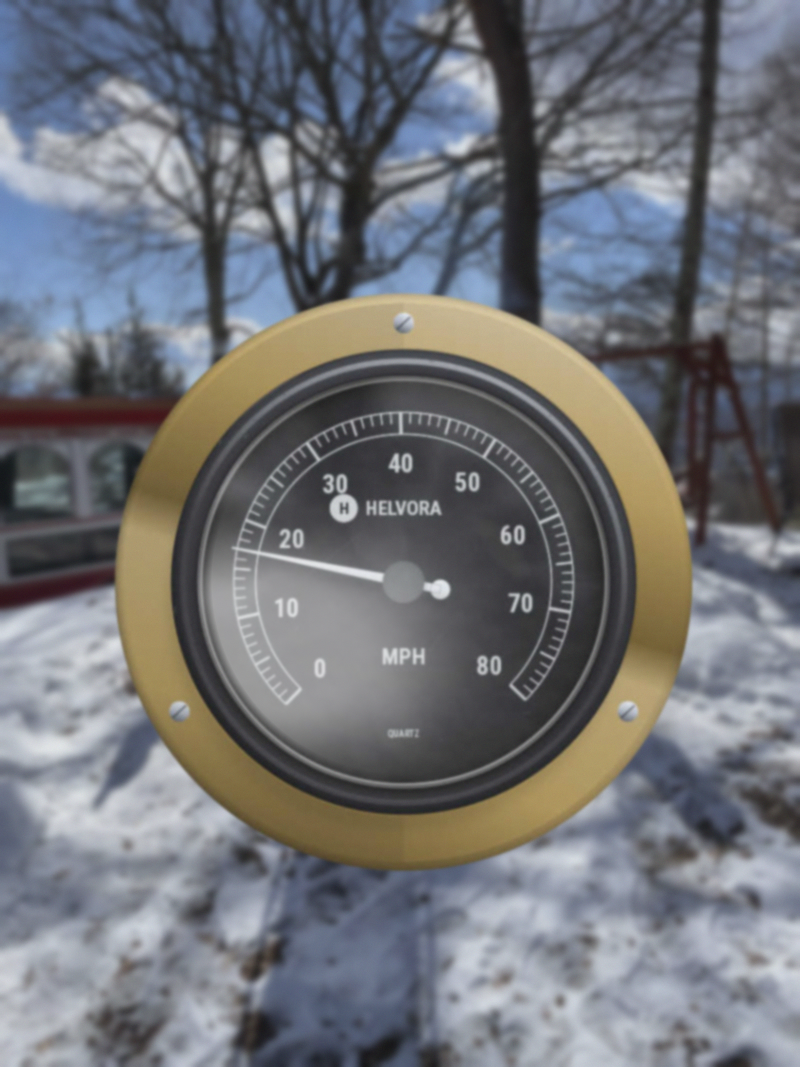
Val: 17; mph
